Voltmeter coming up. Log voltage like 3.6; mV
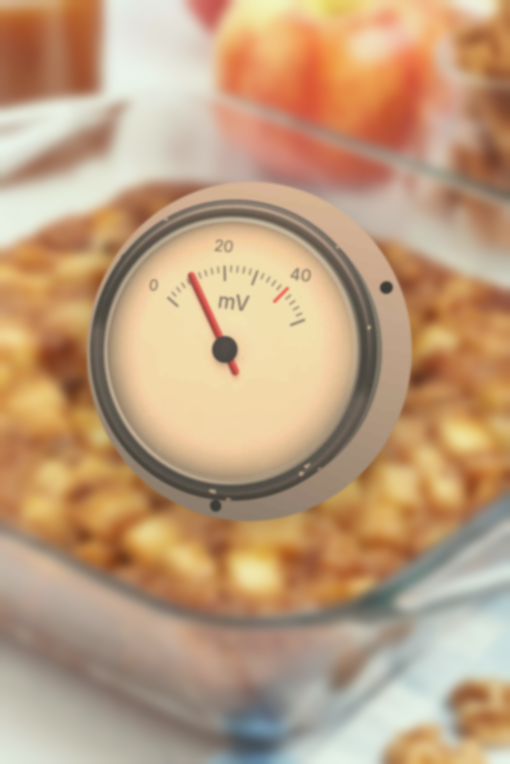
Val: 10; mV
